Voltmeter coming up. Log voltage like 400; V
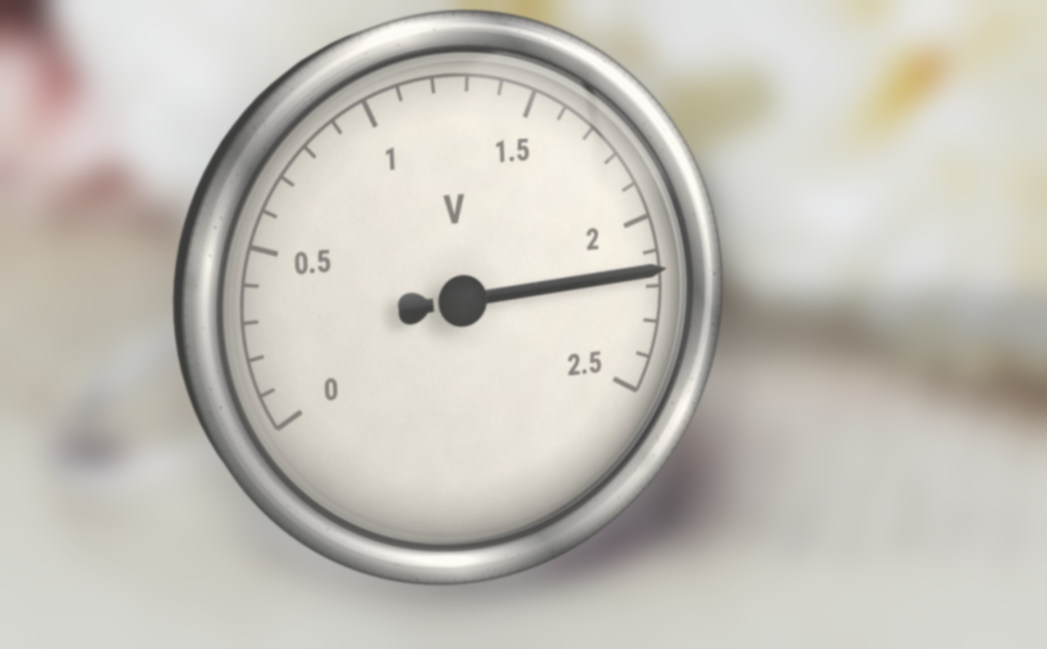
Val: 2.15; V
